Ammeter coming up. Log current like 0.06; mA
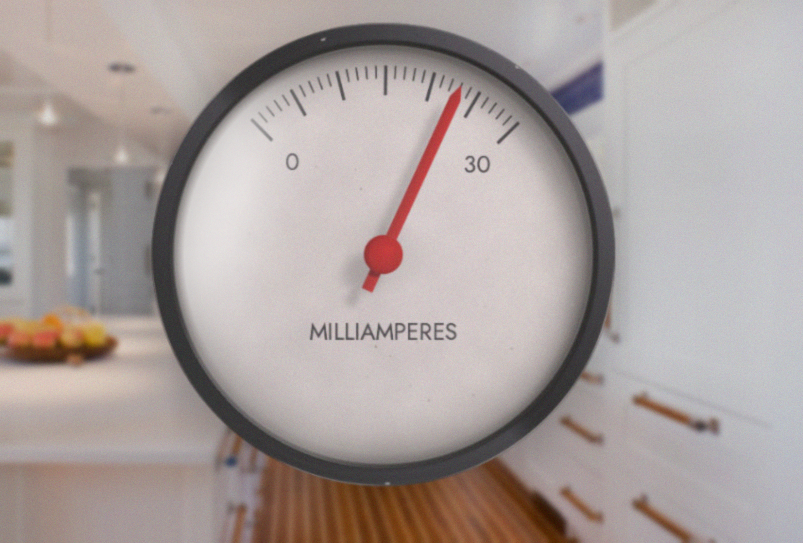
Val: 23; mA
